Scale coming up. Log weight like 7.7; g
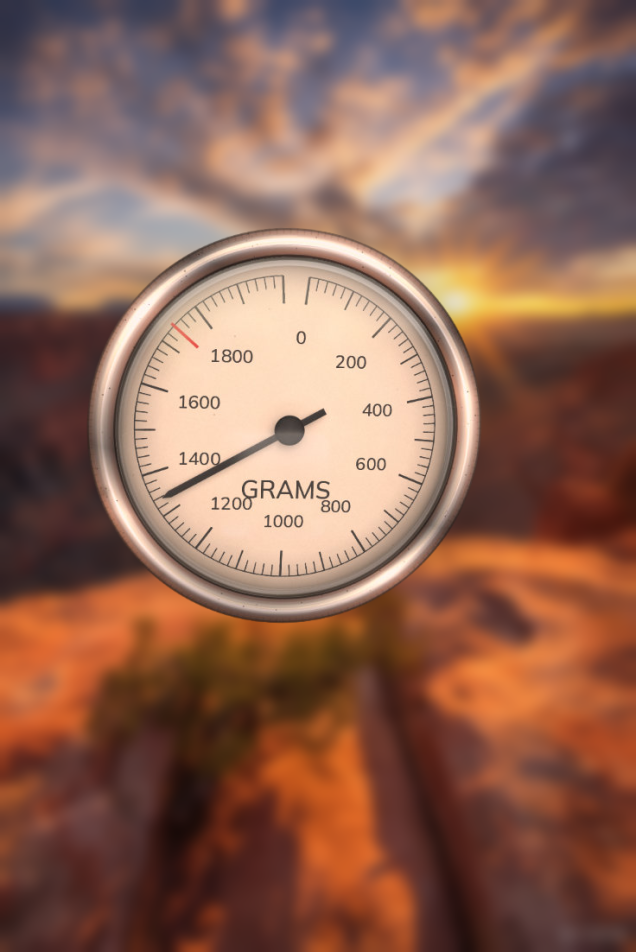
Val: 1340; g
